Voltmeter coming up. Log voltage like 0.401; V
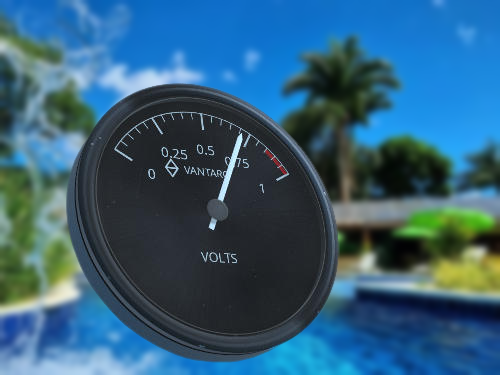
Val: 0.7; V
